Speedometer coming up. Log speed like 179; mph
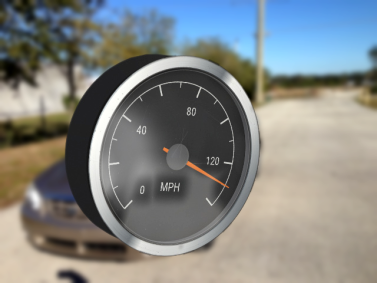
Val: 130; mph
